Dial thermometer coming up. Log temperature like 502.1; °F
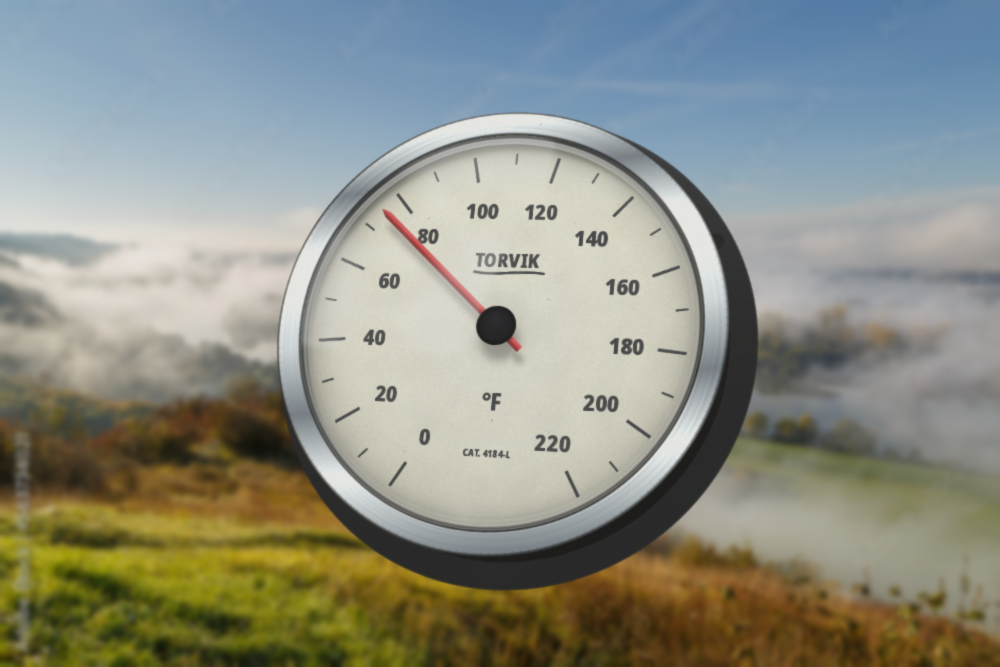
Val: 75; °F
